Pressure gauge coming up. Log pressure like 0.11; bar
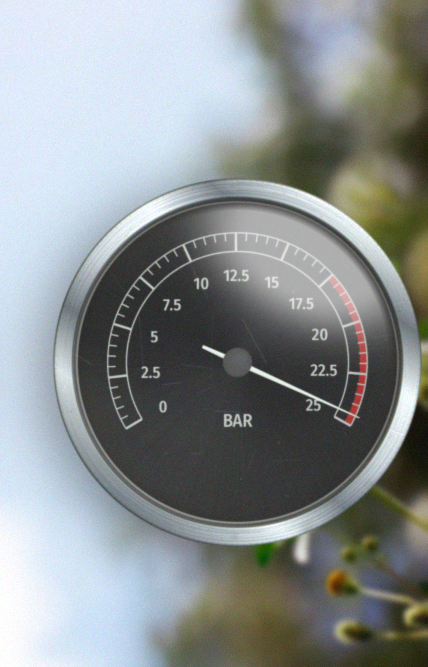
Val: 24.5; bar
